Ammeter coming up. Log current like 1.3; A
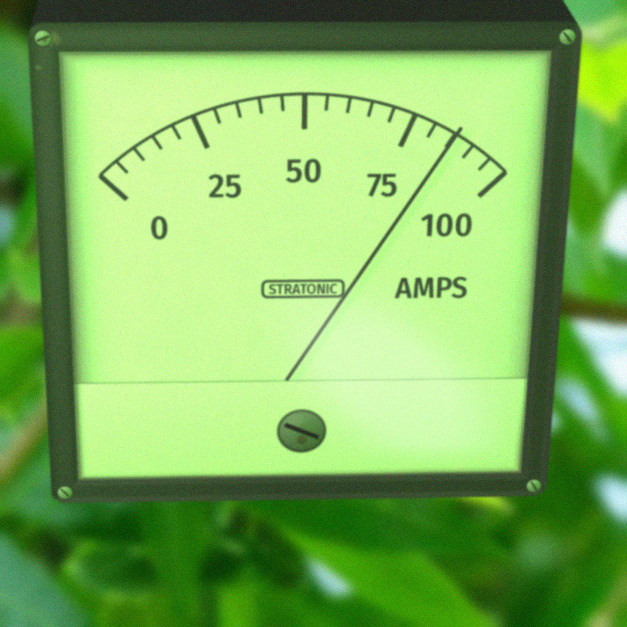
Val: 85; A
